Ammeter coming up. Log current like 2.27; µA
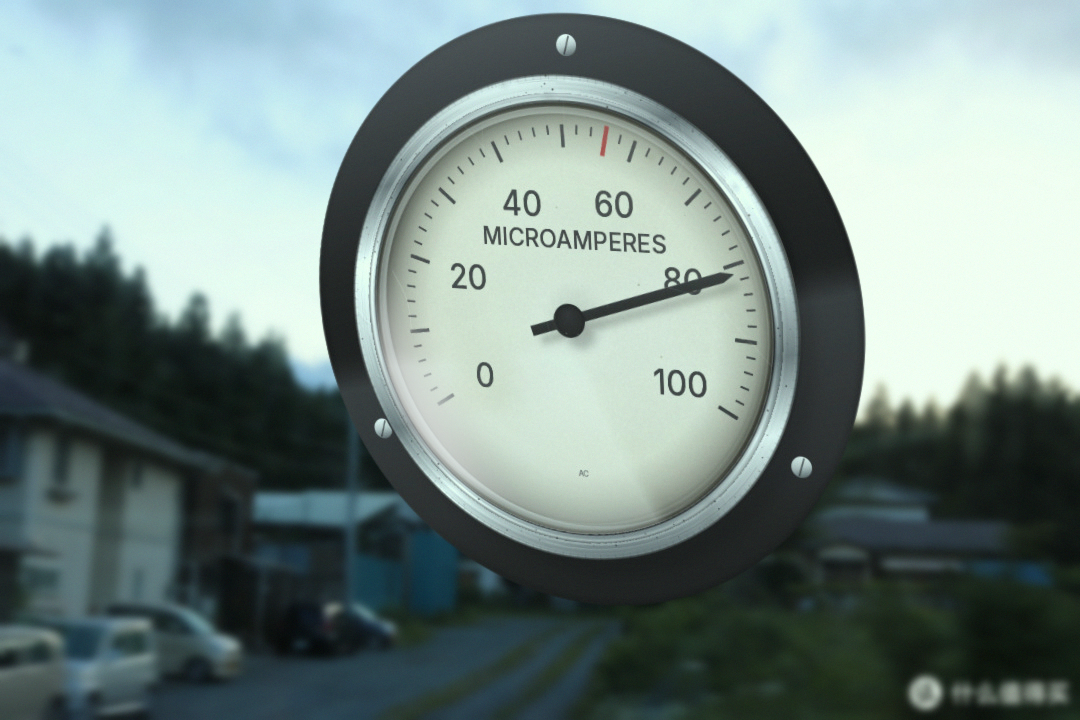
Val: 81; µA
